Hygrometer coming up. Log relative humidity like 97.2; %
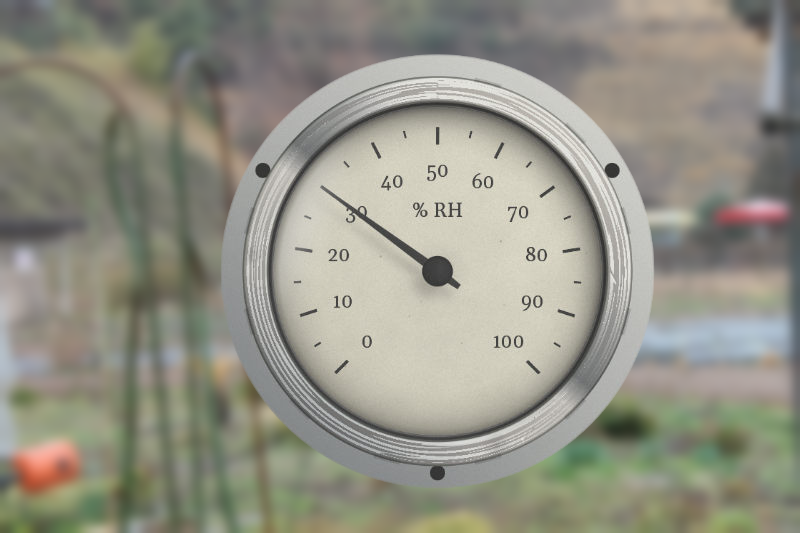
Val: 30; %
